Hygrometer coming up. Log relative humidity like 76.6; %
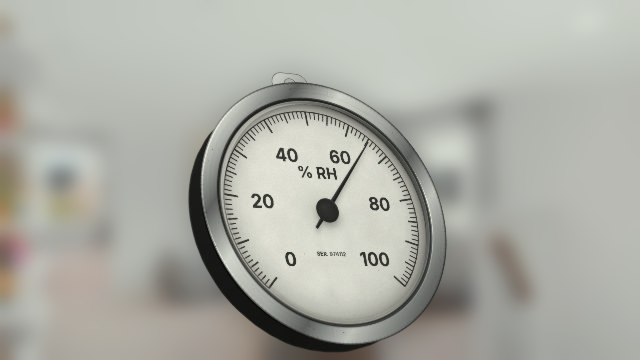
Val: 65; %
